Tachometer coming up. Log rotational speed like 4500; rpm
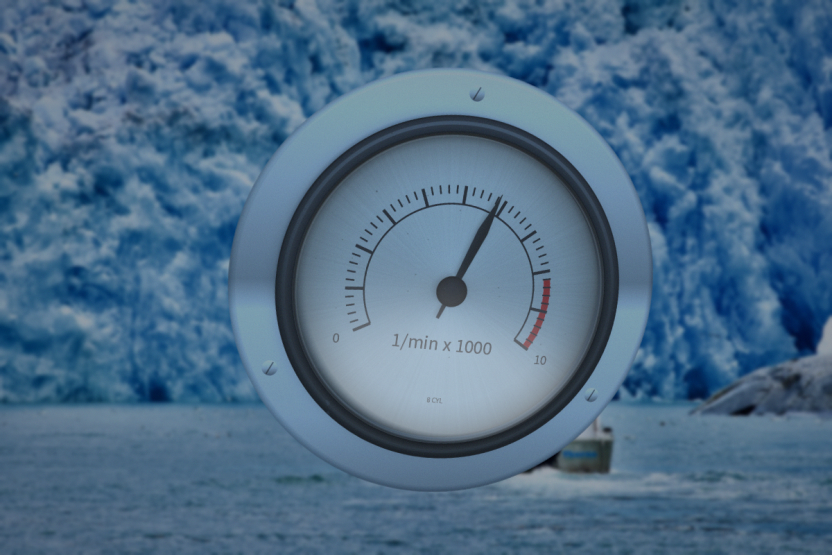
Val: 5800; rpm
